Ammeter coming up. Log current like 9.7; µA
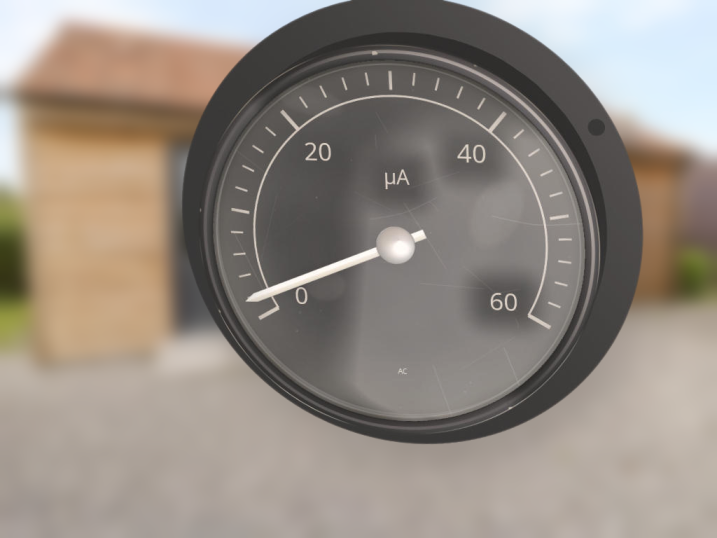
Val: 2; µA
